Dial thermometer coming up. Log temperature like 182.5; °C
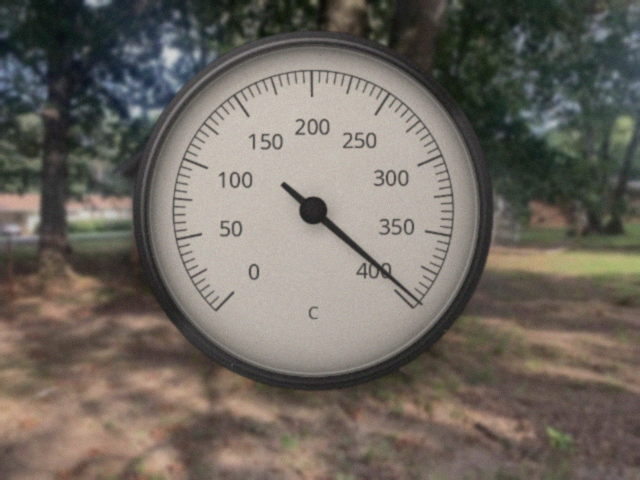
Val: 395; °C
